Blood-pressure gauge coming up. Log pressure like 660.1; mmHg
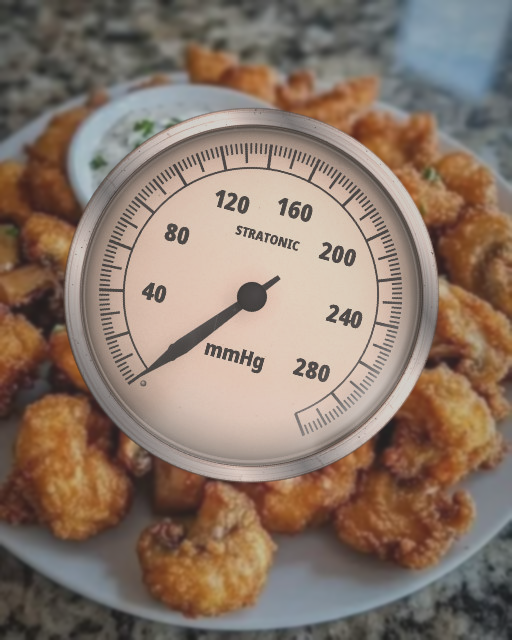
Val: 0; mmHg
